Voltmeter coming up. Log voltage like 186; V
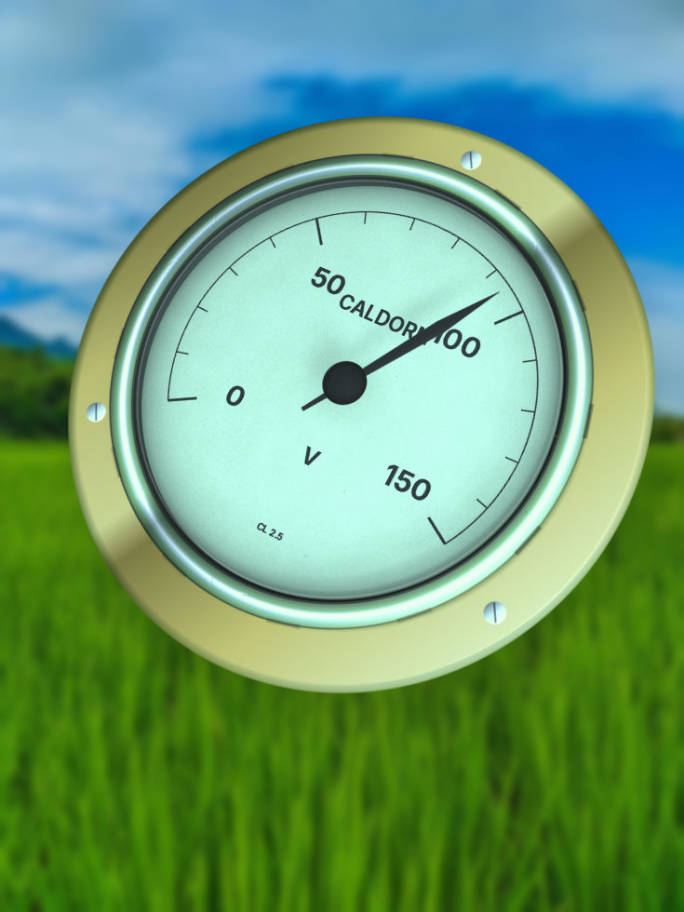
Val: 95; V
